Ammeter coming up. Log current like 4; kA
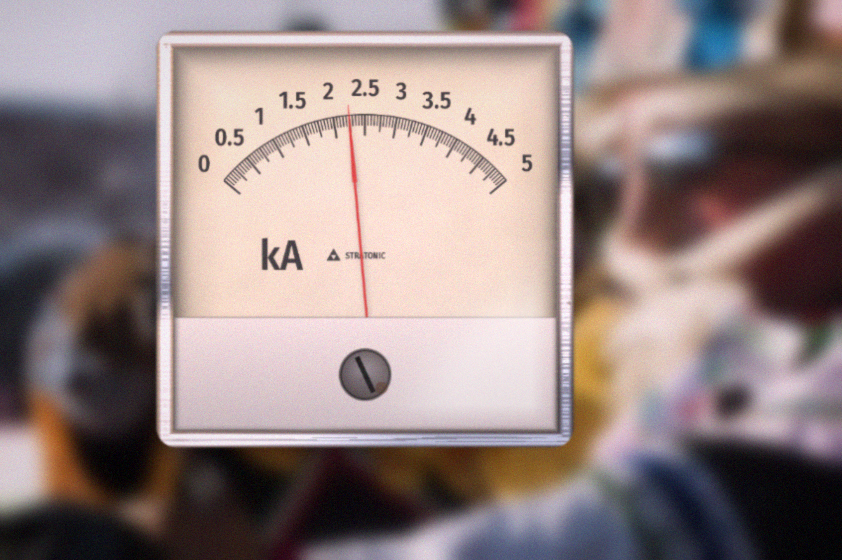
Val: 2.25; kA
